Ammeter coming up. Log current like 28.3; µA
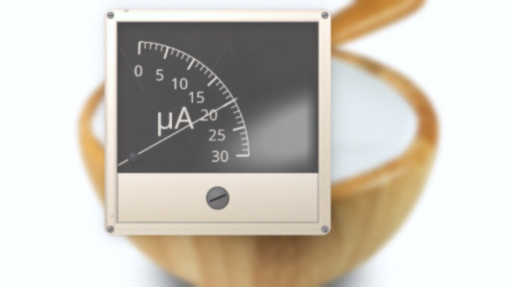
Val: 20; µA
